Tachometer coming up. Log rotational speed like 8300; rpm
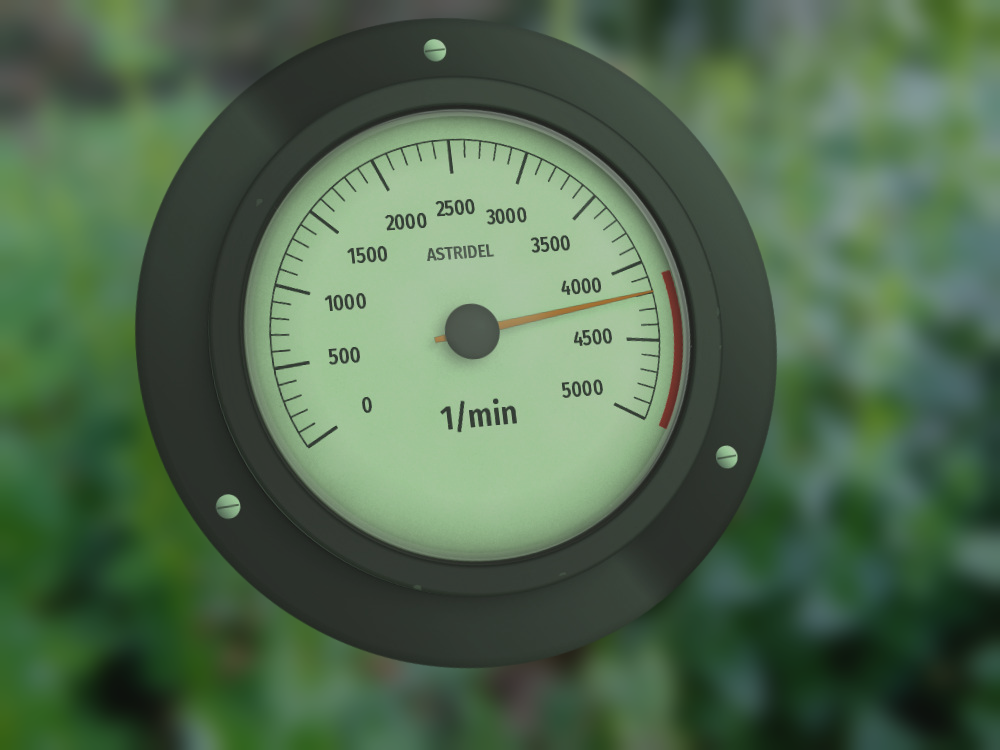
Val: 4200; rpm
